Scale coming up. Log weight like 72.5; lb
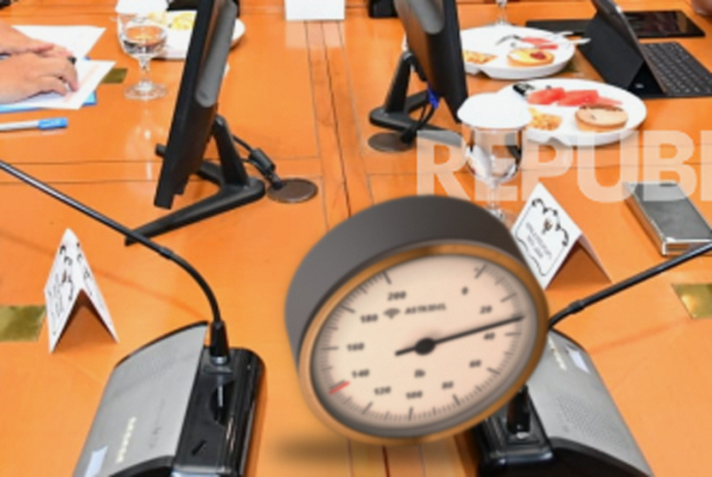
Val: 30; lb
